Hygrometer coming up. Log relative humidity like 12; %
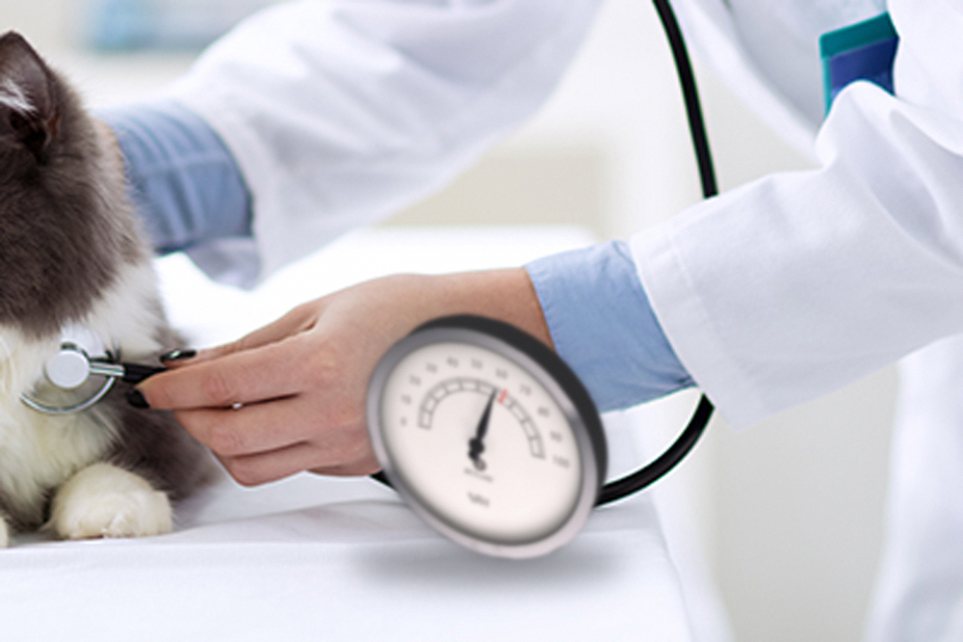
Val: 60; %
